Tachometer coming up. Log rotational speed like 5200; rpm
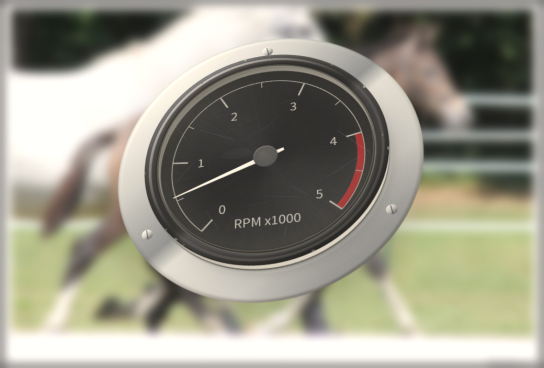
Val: 500; rpm
